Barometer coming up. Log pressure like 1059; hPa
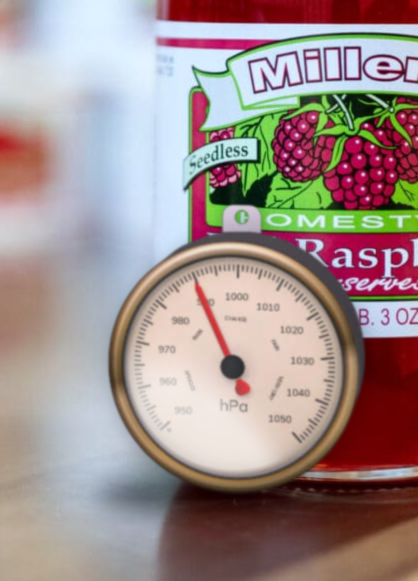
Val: 990; hPa
